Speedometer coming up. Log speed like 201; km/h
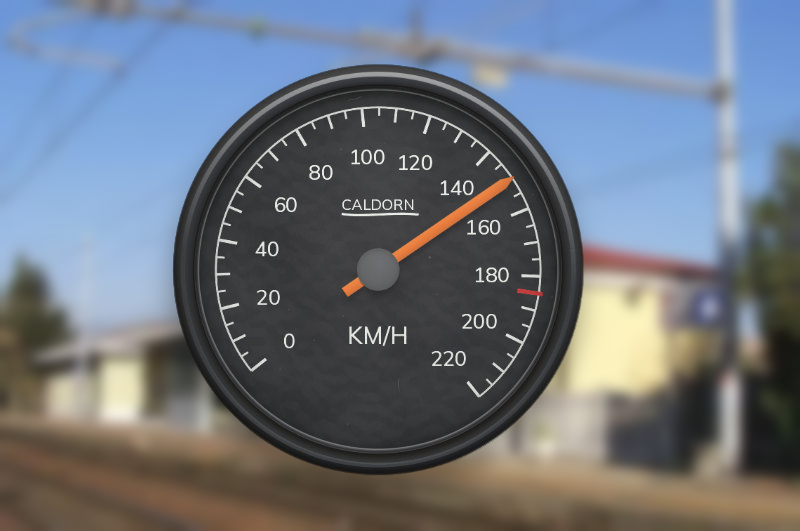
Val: 150; km/h
